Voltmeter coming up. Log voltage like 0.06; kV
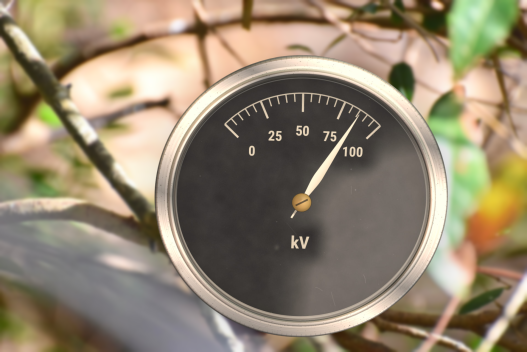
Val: 85; kV
